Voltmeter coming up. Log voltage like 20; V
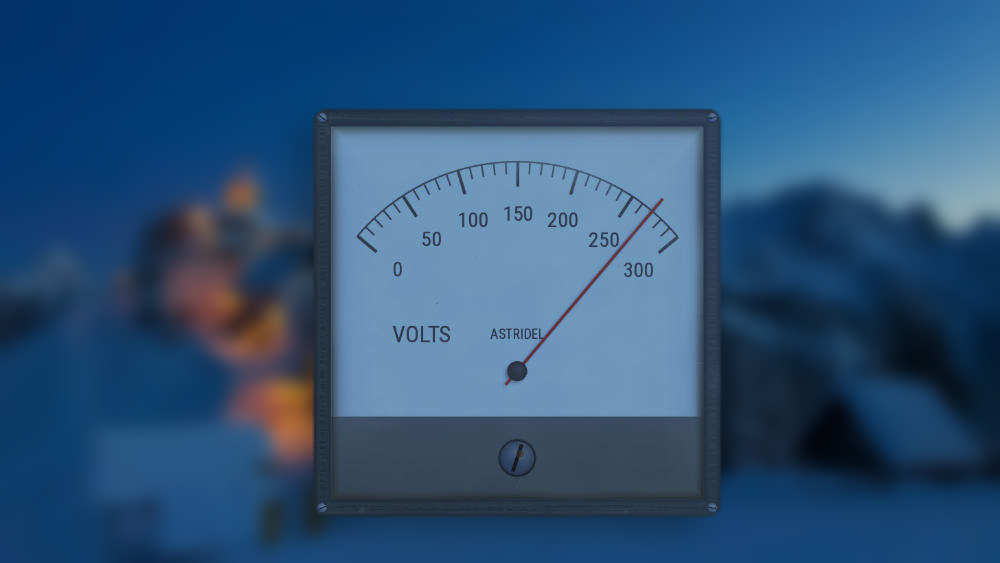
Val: 270; V
